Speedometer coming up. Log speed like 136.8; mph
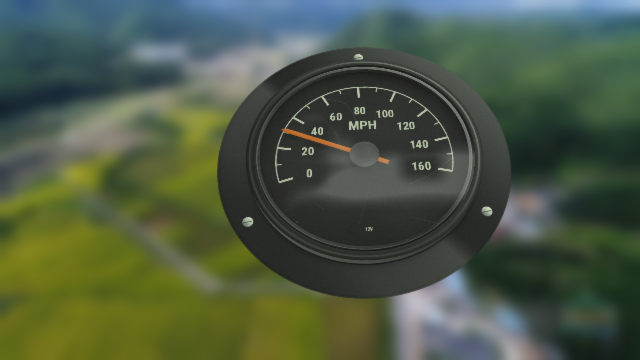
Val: 30; mph
